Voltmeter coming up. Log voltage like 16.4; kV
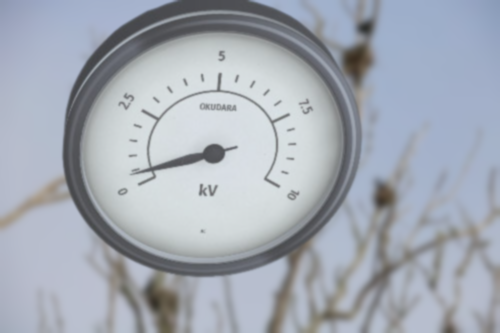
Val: 0.5; kV
